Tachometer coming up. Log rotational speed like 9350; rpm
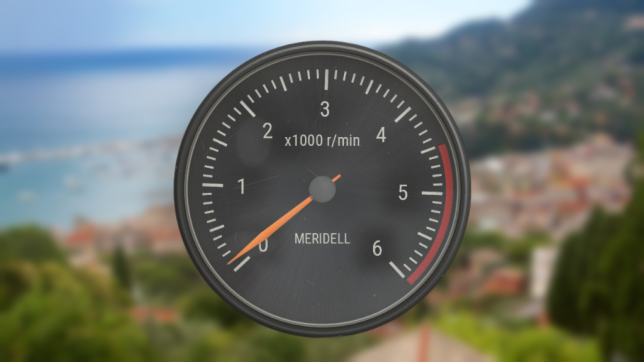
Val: 100; rpm
